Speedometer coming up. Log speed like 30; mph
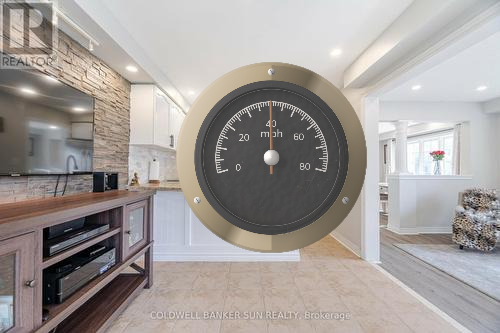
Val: 40; mph
